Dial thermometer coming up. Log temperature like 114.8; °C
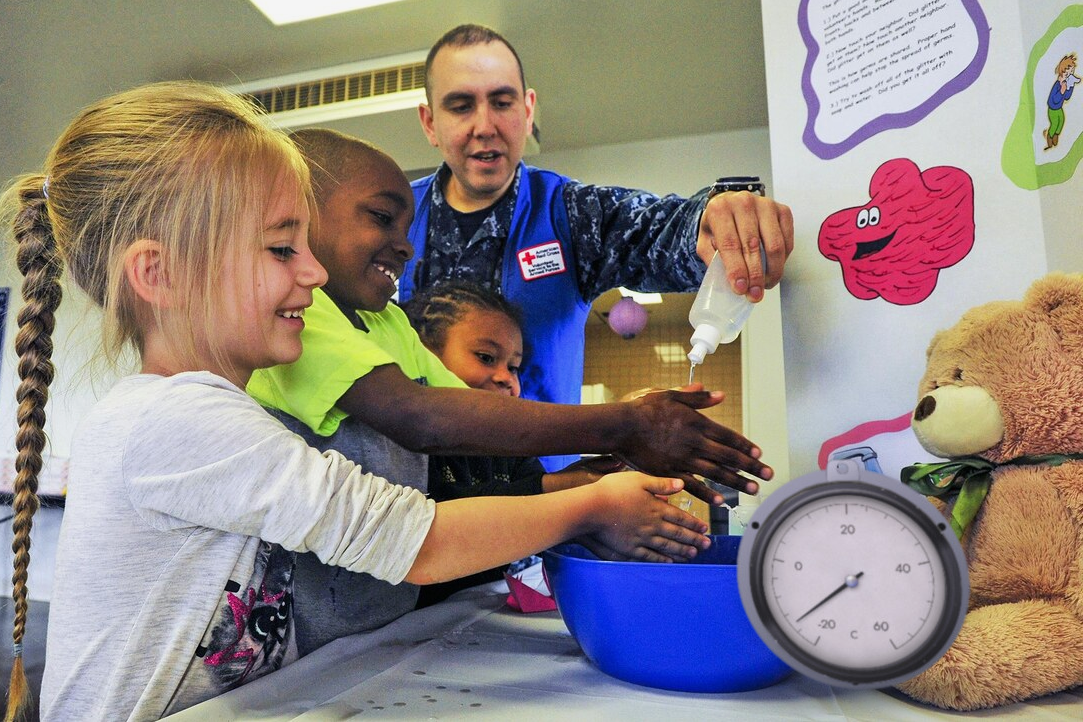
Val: -14; °C
